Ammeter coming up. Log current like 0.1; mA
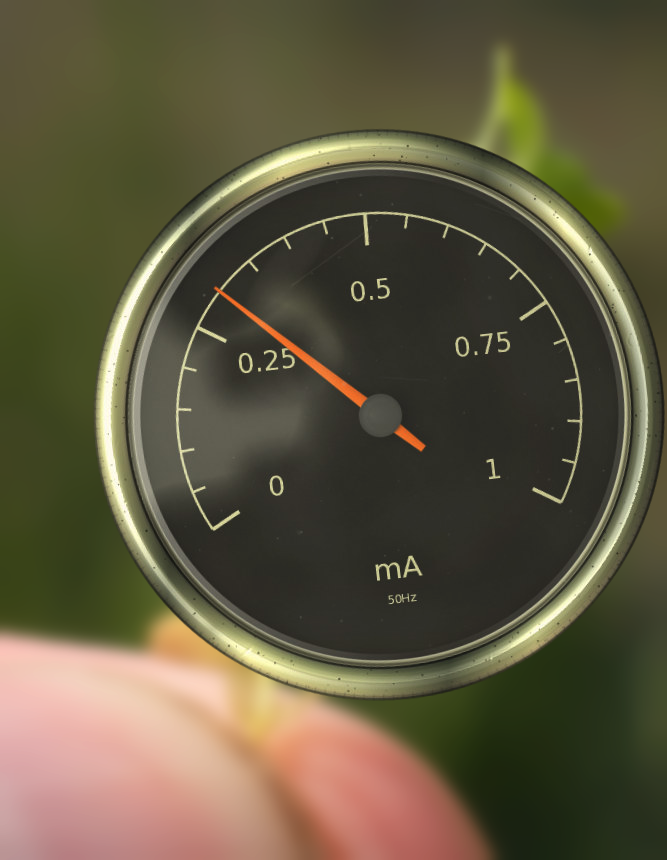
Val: 0.3; mA
